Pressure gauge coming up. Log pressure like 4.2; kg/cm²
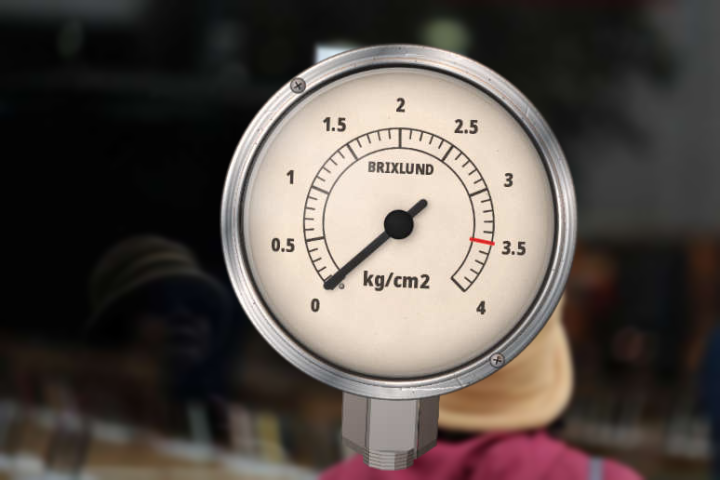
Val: 0.05; kg/cm²
